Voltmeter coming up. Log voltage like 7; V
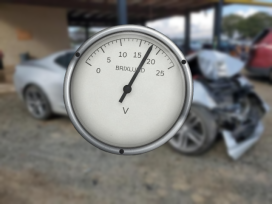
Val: 18; V
